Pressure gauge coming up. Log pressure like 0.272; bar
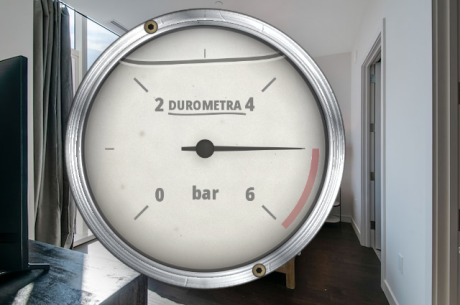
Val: 5; bar
